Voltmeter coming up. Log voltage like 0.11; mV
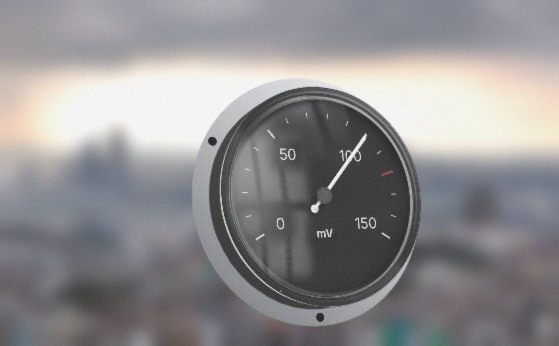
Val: 100; mV
